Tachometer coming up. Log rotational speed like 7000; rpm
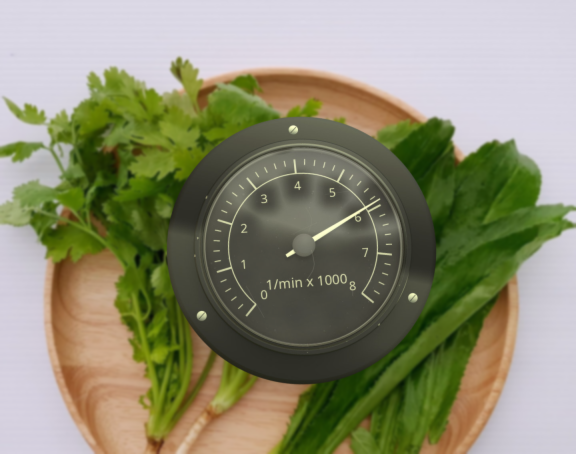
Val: 5900; rpm
